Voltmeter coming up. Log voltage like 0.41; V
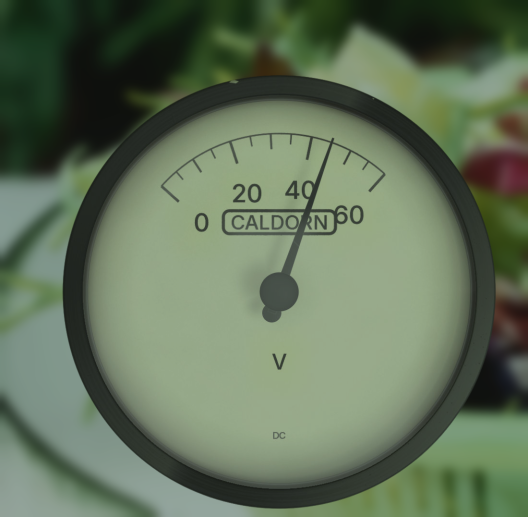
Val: 45; V
